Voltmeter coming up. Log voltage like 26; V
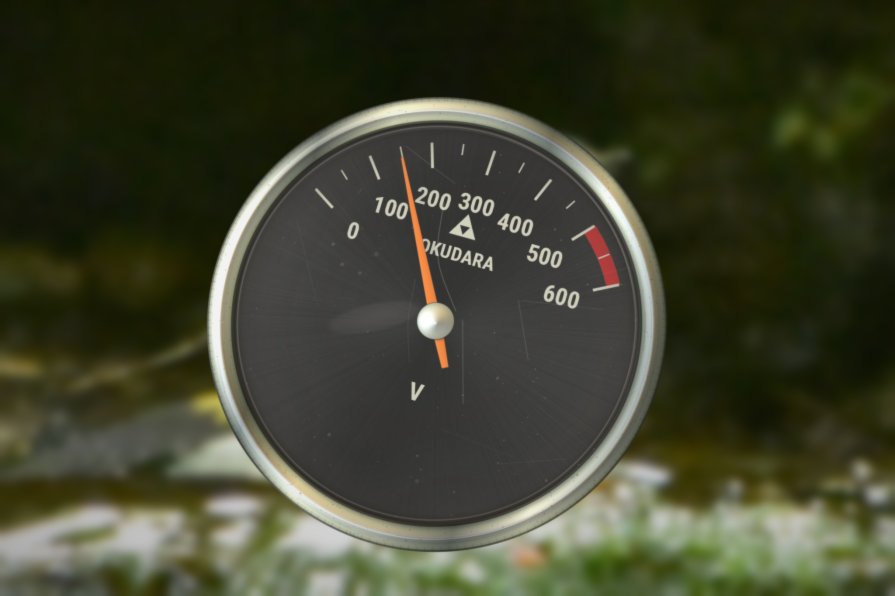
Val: 150; V
